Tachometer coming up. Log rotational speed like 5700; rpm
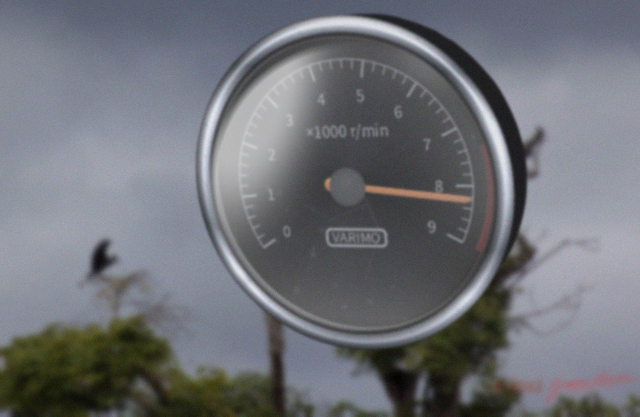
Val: 8200; rpm
